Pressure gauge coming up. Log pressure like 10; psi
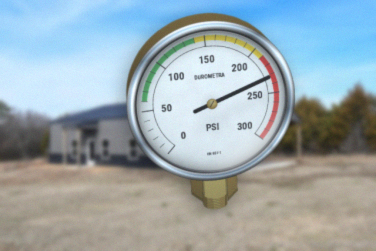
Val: 230; psi
